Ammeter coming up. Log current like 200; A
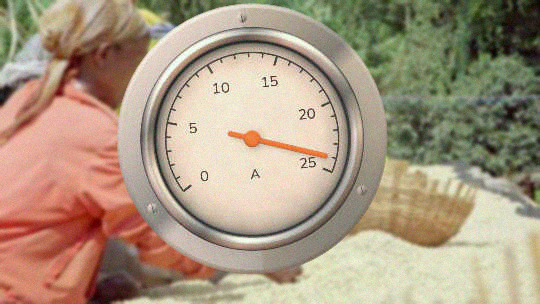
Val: 24; A
